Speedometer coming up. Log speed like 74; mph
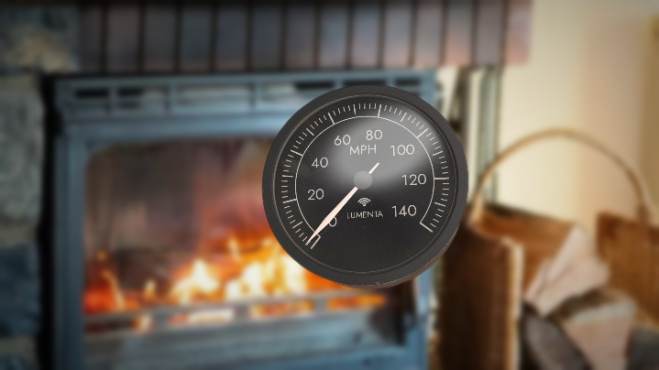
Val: 2; mph
